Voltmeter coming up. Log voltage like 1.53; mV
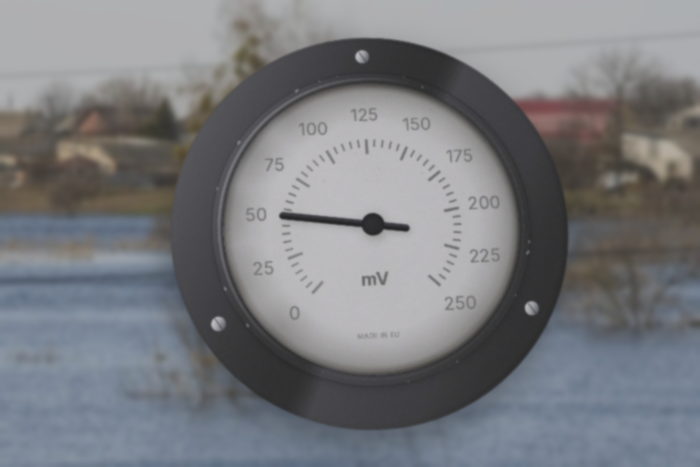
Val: 50; mV
